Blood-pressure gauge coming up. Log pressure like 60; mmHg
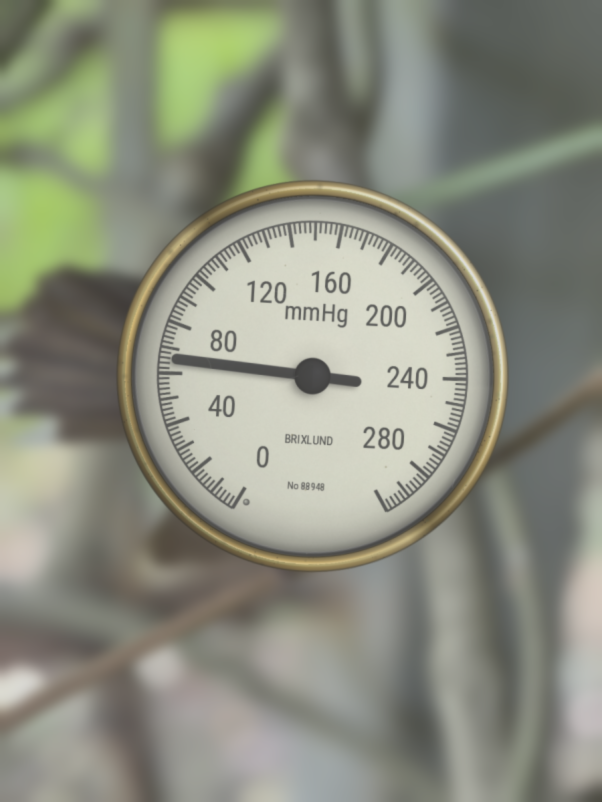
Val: 66; mmHg
